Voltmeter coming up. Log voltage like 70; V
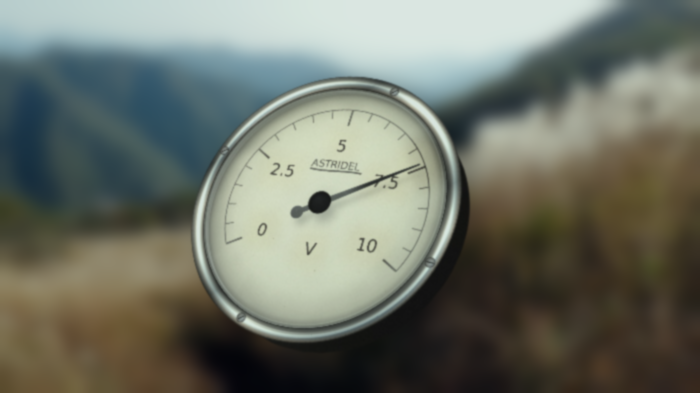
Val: 7.5; V
